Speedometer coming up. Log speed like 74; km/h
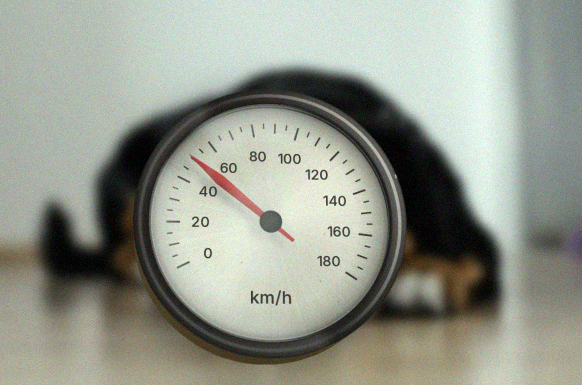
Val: 50; km/h
